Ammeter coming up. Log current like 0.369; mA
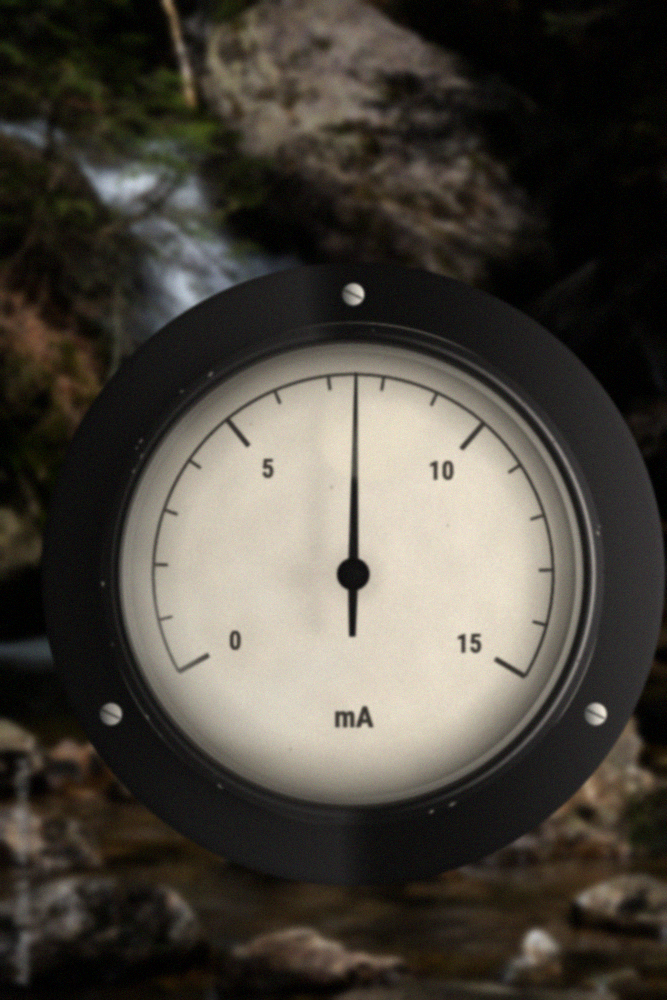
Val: 7.5; mA
